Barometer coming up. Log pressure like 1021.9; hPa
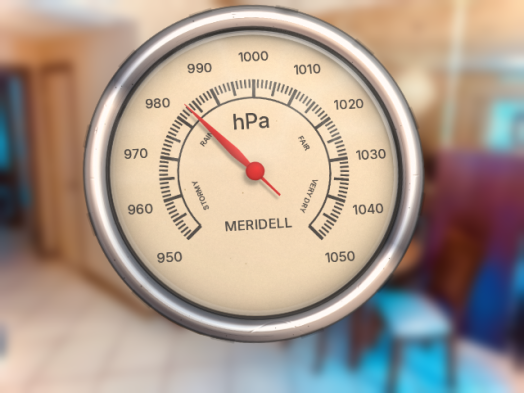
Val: 983; hPa
